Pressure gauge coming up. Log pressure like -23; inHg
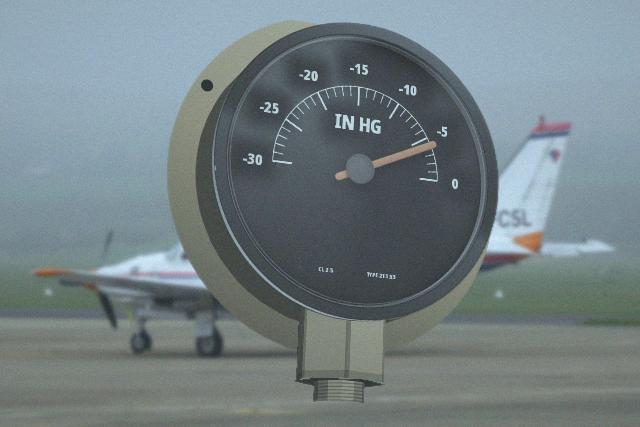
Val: -4; inHg
